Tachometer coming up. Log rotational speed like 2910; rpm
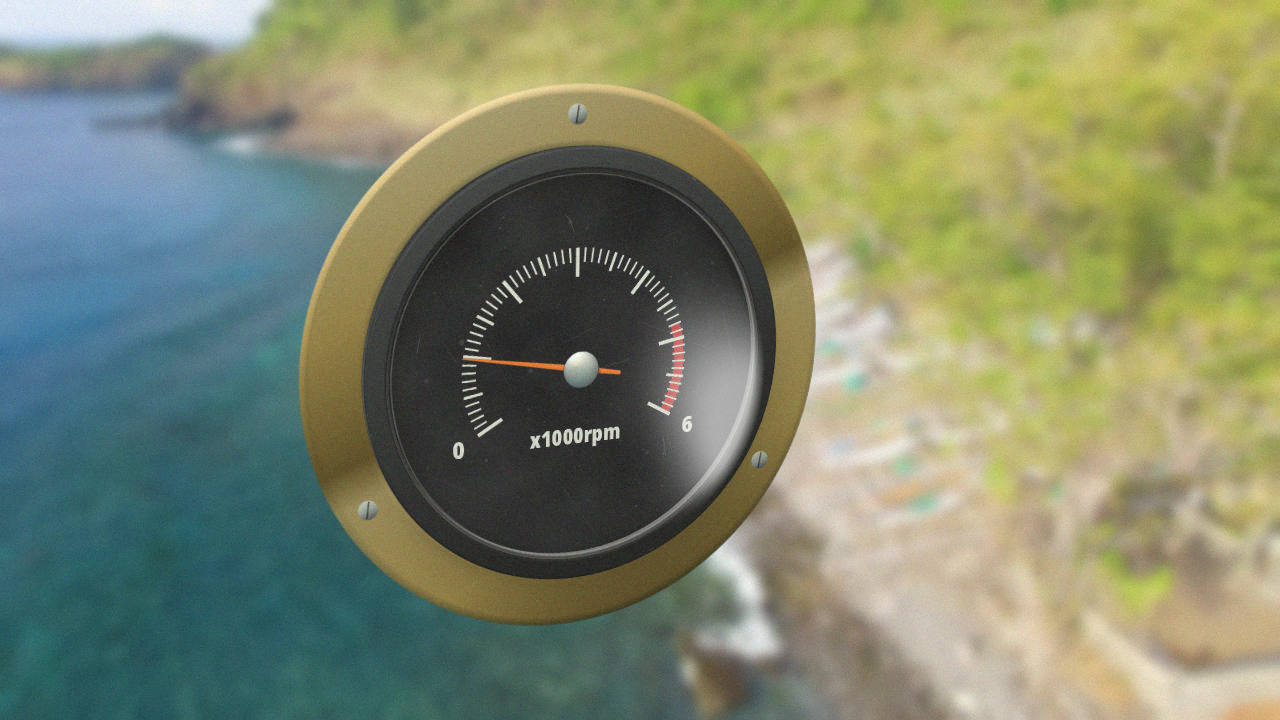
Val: 1000; rpm
